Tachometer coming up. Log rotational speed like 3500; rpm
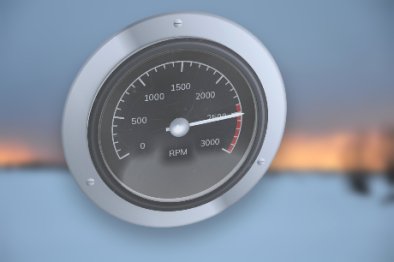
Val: 2500; rpm
